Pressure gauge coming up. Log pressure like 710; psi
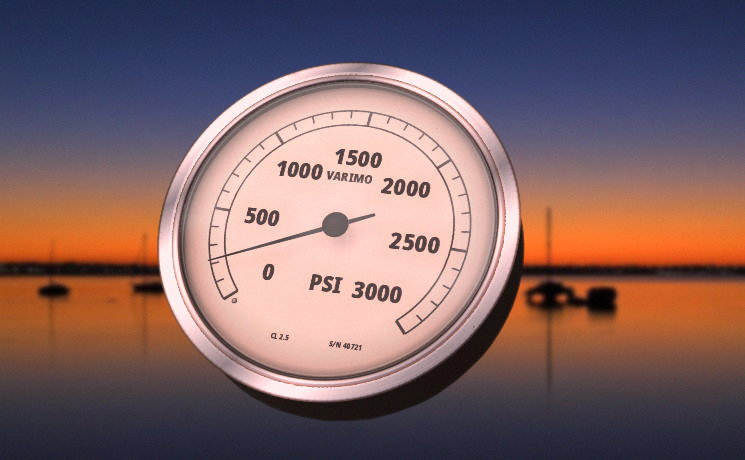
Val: 200; psi
